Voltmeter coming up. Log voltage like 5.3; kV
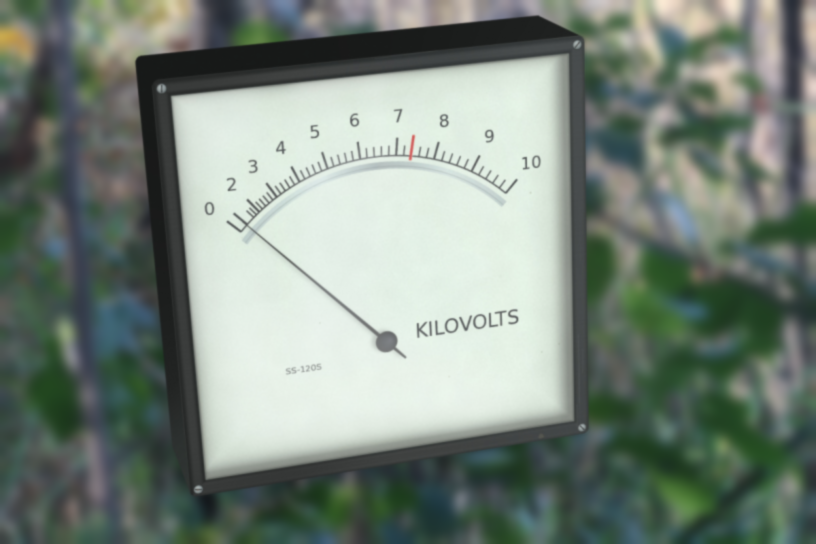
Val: 1; kV
